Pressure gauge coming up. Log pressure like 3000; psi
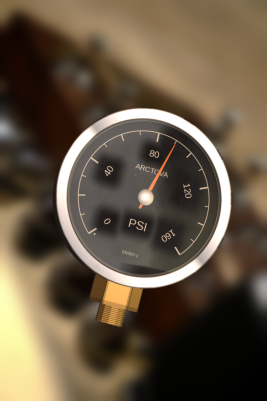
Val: 90; psi
